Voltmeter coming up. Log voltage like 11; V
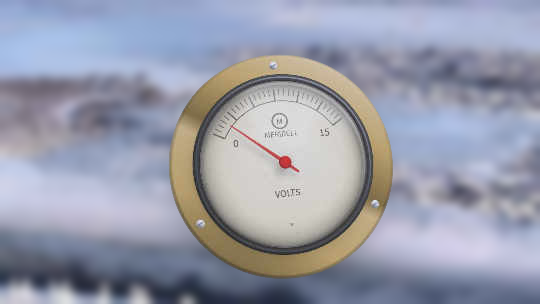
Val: 1.5; V
